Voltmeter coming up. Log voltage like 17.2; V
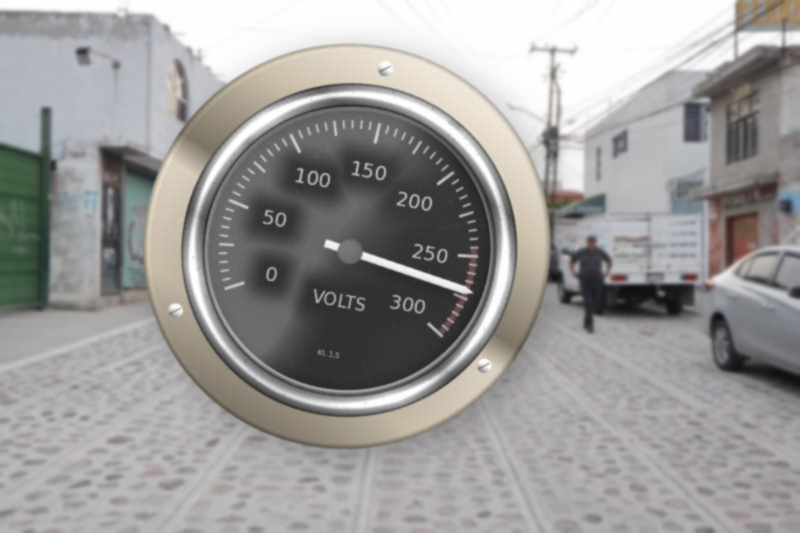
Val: 270; V
